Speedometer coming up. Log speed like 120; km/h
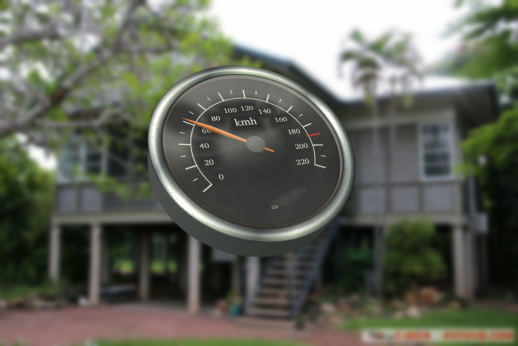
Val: 60; km/h
